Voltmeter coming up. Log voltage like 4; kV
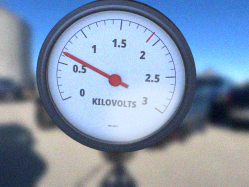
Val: 0.65; kV
